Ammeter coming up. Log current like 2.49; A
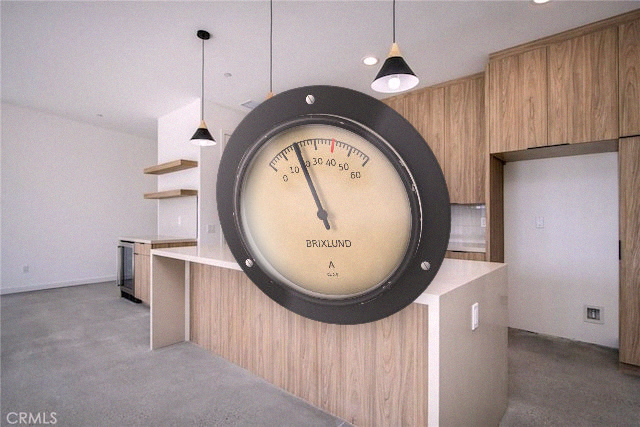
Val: 20; A
